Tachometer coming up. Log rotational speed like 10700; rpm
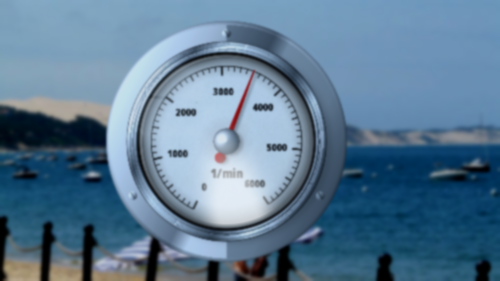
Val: 3500; rpm
